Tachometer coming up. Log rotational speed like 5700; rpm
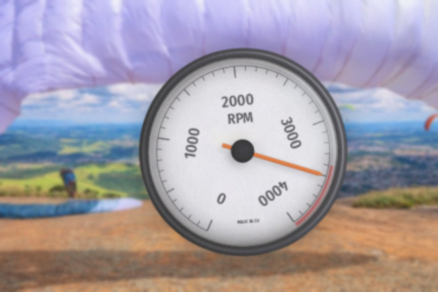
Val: 3500; rpm
